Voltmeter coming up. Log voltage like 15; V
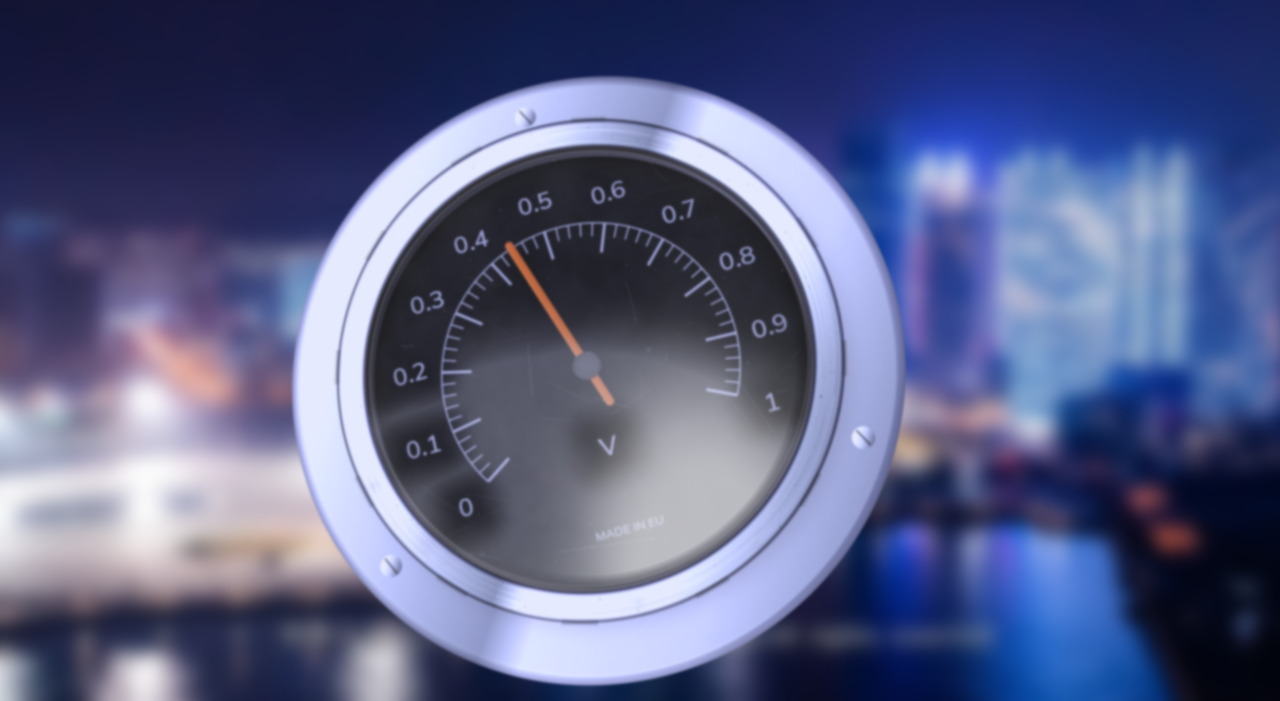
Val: 0.44; V
